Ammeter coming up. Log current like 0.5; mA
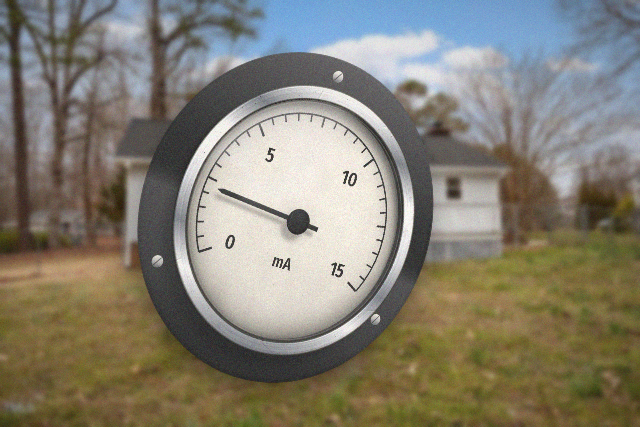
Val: 2.25; mA
